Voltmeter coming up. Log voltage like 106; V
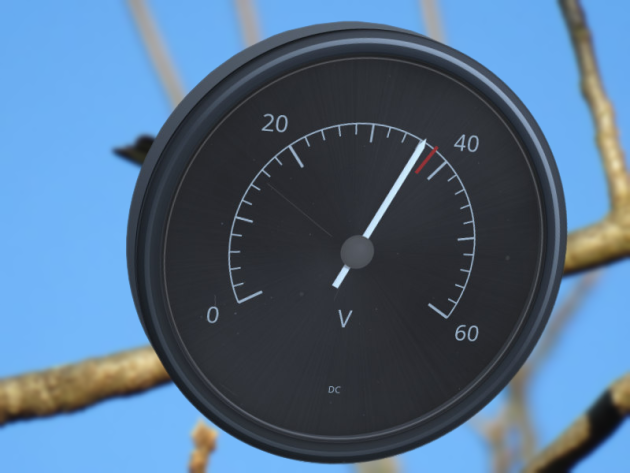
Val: 36; V
